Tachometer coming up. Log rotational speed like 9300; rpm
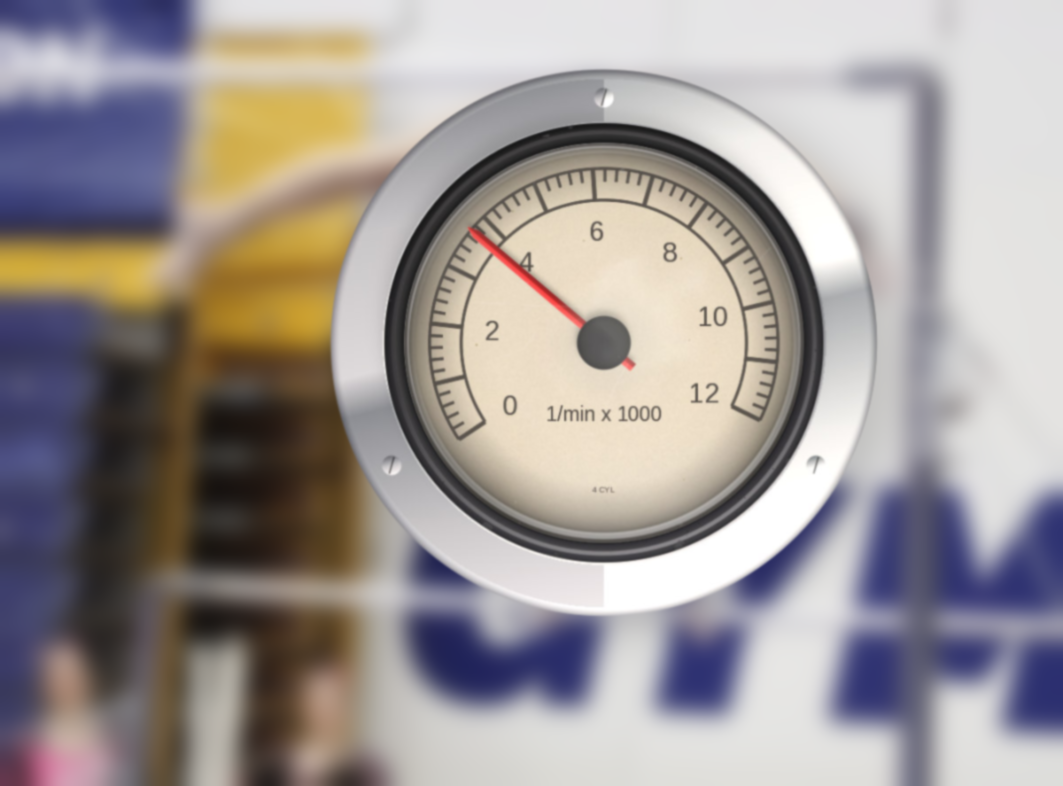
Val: 3700; rpm
